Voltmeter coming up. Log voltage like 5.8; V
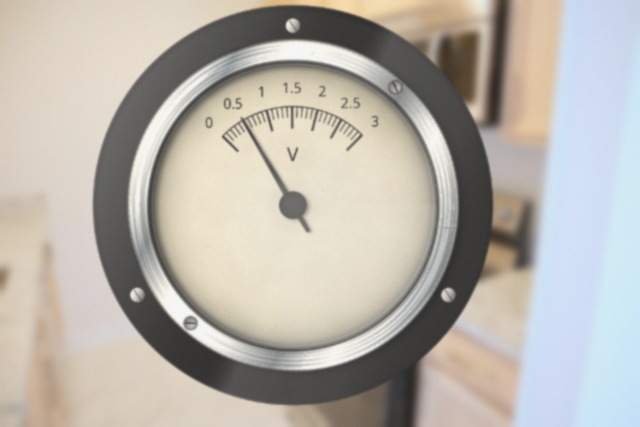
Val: 0.5; V
